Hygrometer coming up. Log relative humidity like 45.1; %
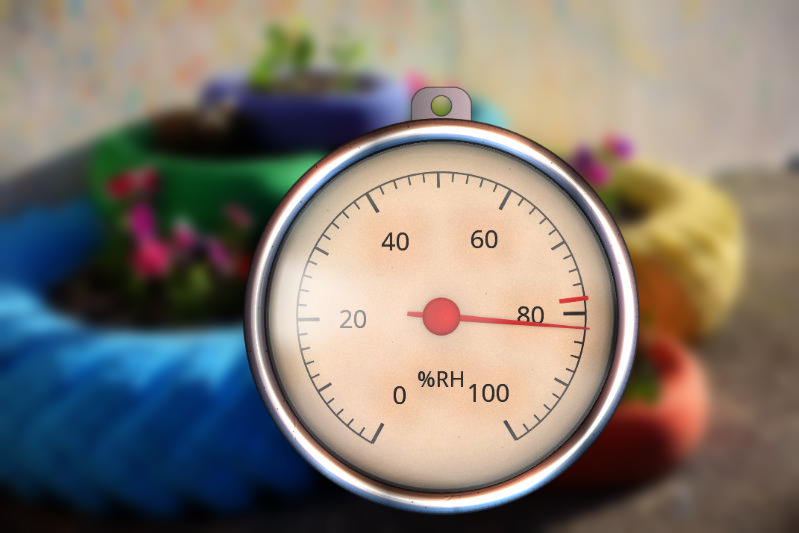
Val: 82; %
